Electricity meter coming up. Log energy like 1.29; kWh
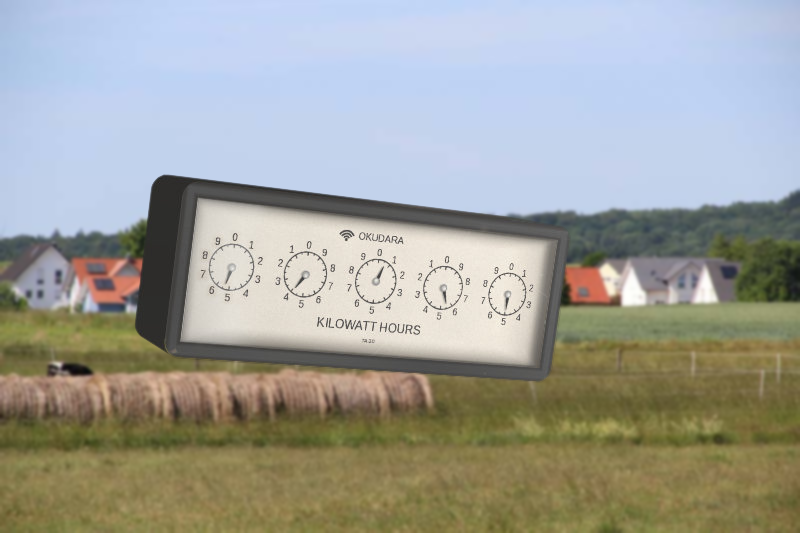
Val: 54055; kWh
